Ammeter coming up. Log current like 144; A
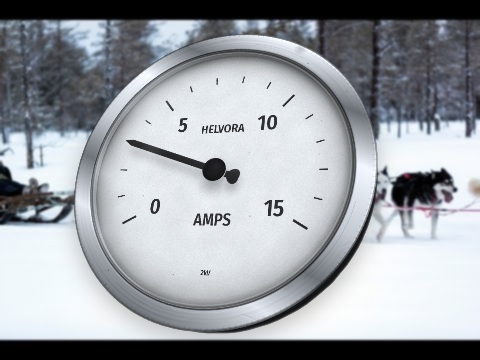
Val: 3; A
